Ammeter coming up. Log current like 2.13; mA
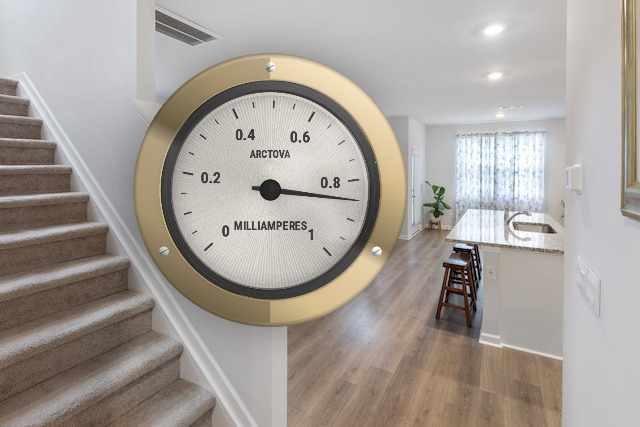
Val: 0.85; mA
